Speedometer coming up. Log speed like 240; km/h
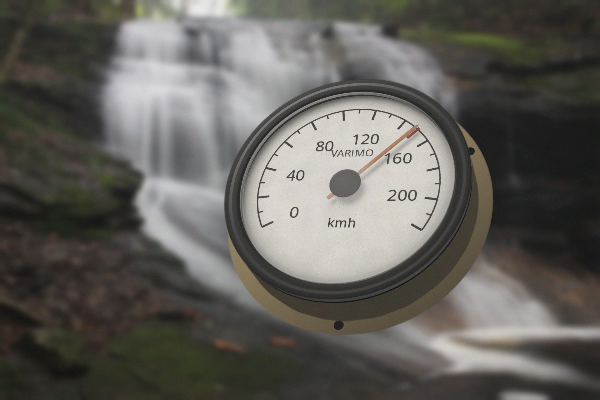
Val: 150; km/h
